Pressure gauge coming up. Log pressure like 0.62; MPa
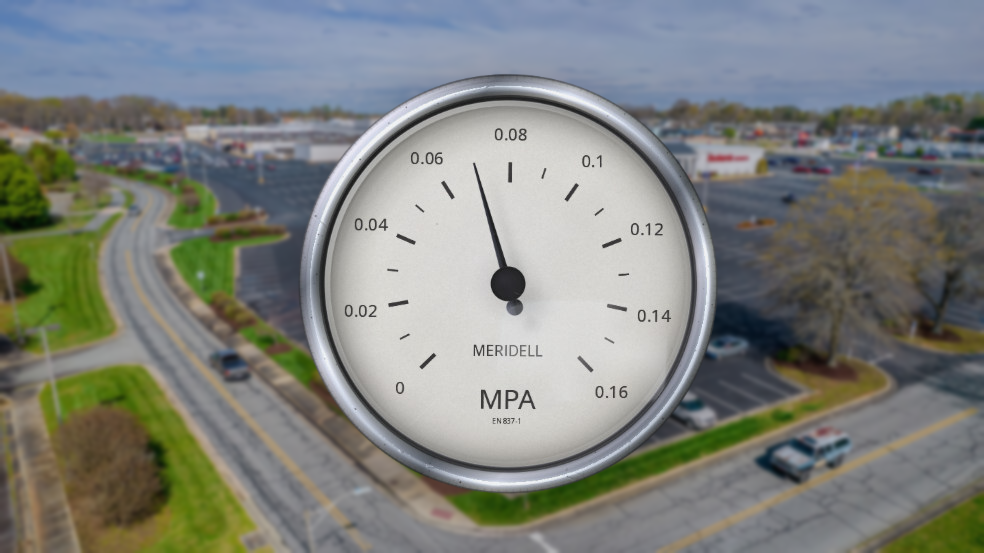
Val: 0.07; MPa
